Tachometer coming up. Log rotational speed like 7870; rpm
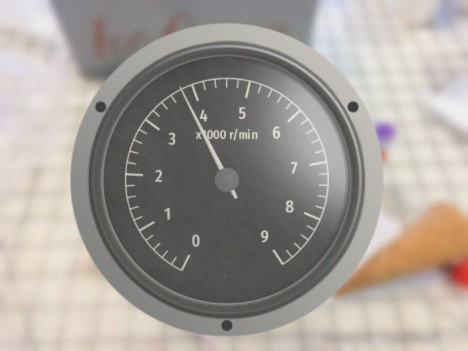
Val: 3800; rpm
